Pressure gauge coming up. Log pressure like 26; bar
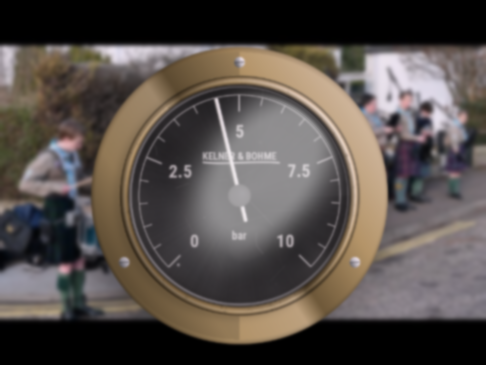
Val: 4.5; bar
